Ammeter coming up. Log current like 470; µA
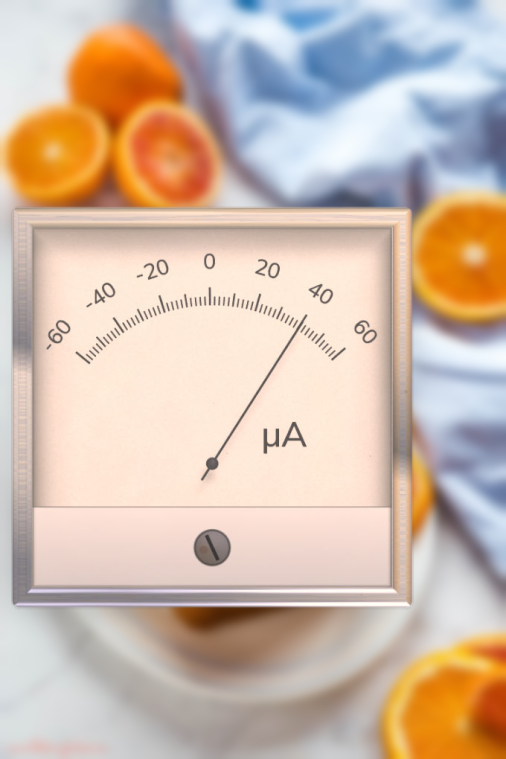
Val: 40; µA
